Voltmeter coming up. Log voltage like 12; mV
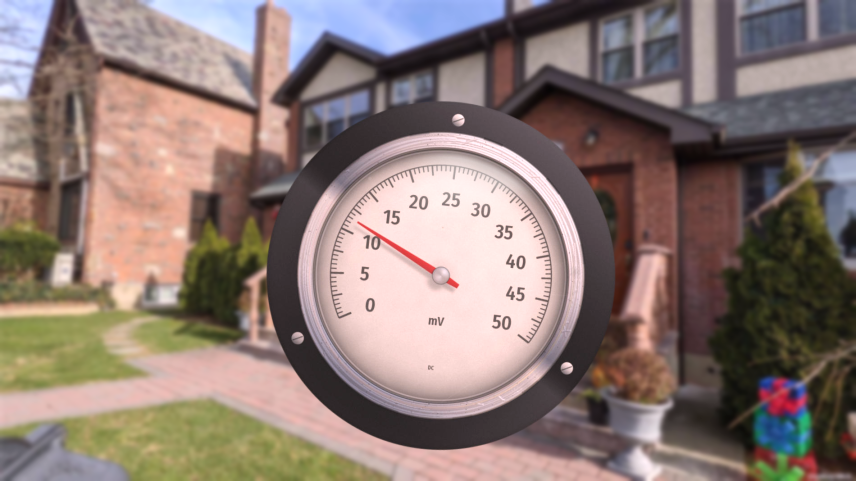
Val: 11.5; mV
